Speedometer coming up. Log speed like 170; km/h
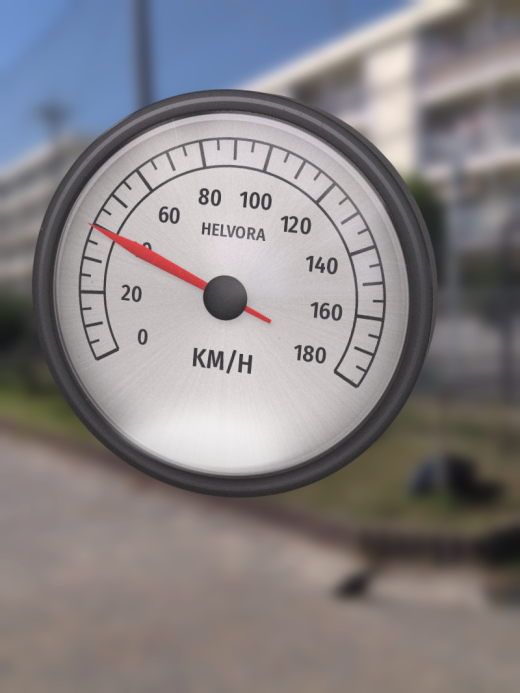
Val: 40; km/h
